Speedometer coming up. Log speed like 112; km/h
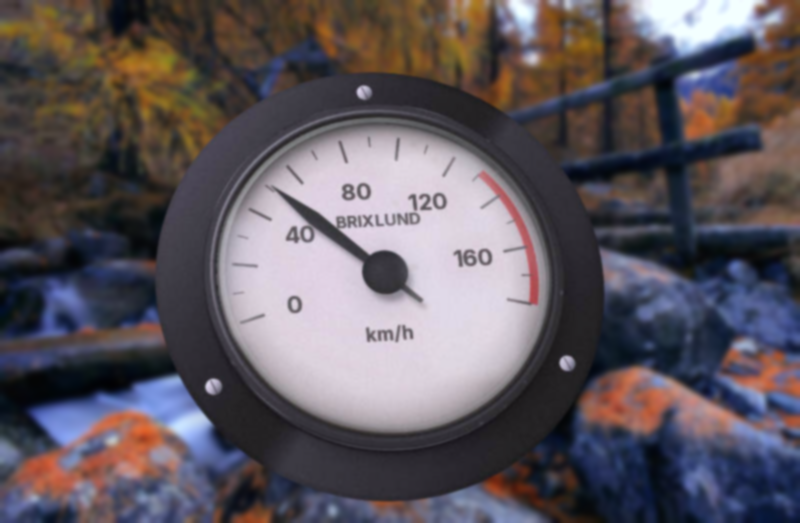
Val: 50; km/h
